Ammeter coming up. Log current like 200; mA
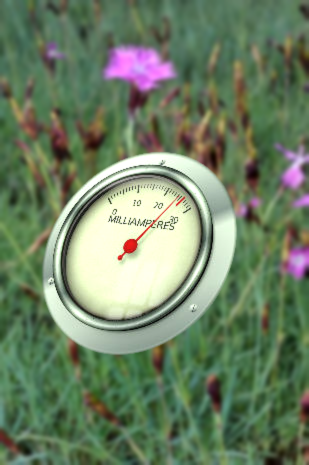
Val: 25; mA
